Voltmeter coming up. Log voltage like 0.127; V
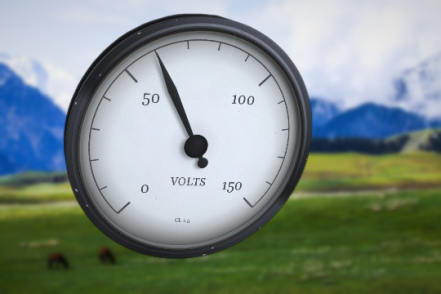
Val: 60; V
